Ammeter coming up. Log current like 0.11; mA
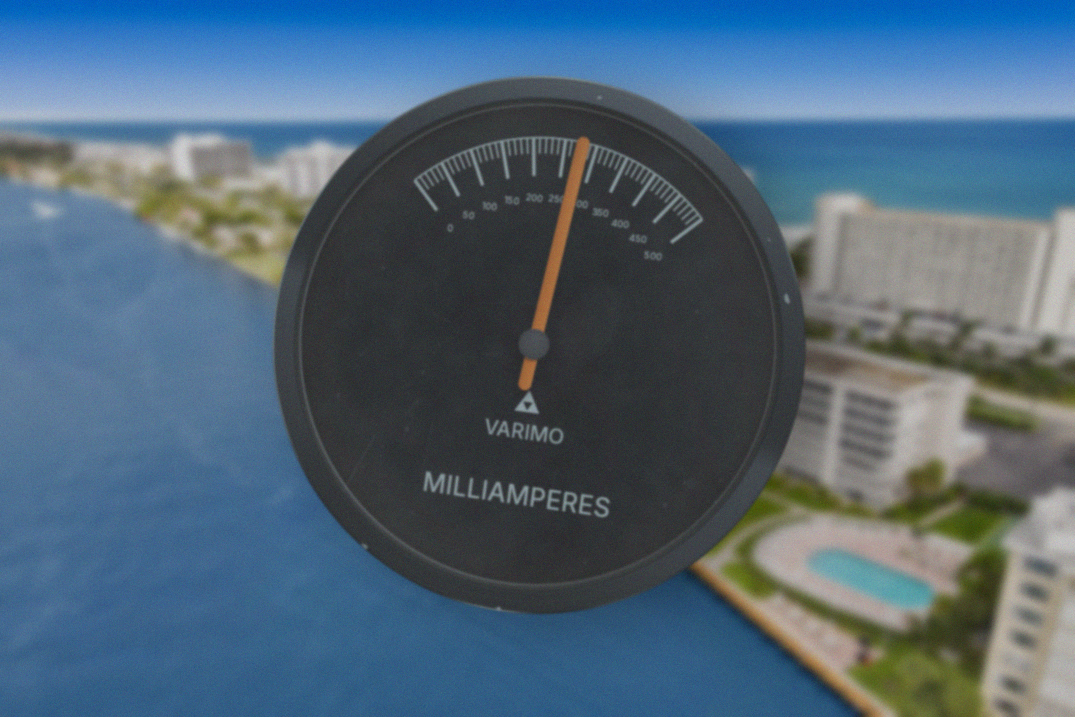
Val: 280; mA
